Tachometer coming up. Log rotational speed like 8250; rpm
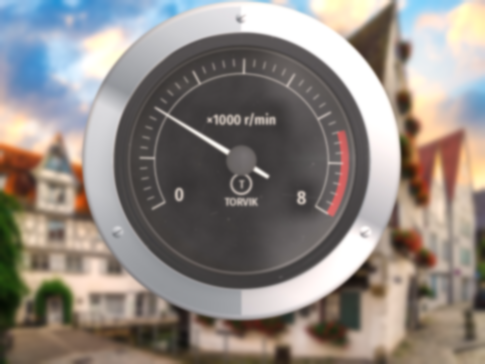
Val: 2000; rpm
